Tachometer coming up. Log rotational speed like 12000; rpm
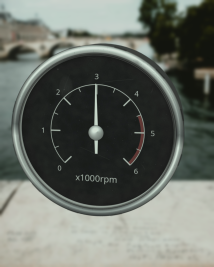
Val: 3000; rpm
